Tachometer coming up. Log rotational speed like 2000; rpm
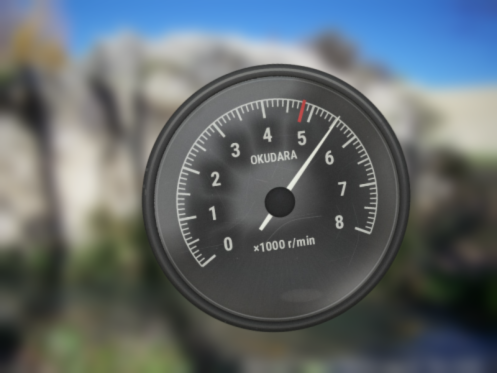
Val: 5500; rpm
